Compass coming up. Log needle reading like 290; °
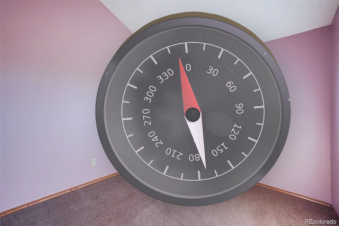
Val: 352.5; °
